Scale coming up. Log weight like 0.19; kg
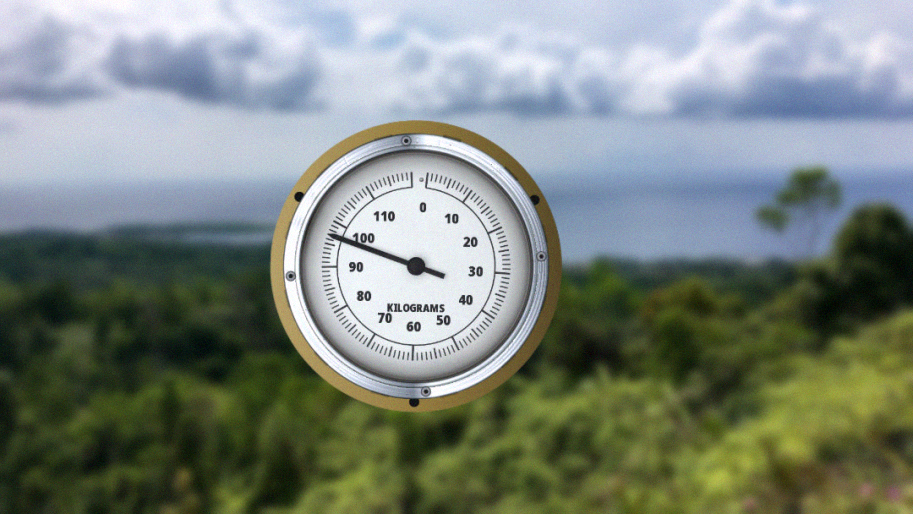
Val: 97; kg
